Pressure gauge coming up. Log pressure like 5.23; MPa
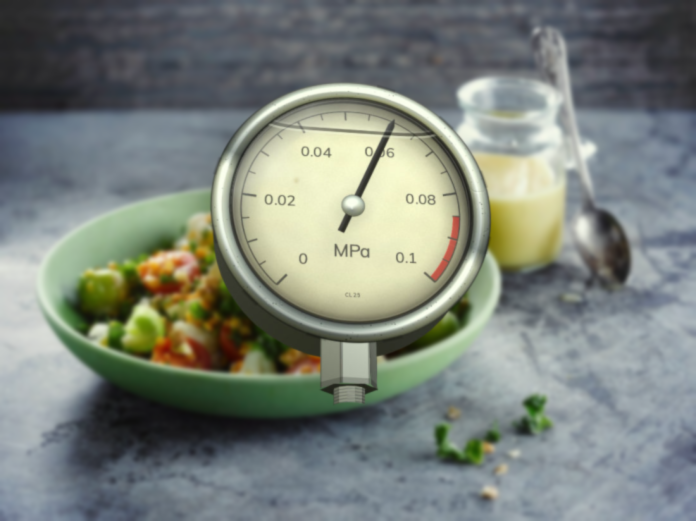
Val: 0.06; MPa
